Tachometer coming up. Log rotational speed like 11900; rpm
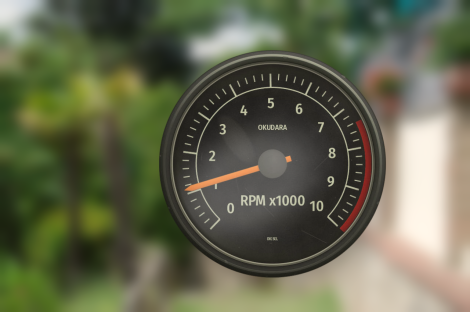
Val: 1100; rpm
